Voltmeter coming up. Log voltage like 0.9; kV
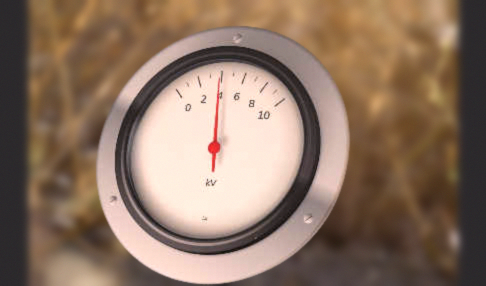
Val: 4; kV
